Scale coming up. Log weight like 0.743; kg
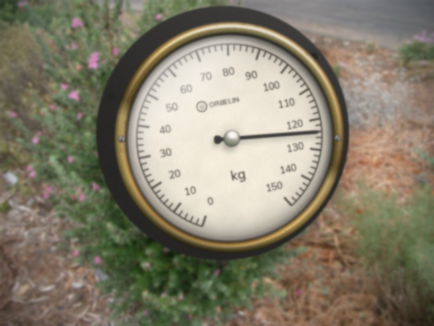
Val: 124; kg
